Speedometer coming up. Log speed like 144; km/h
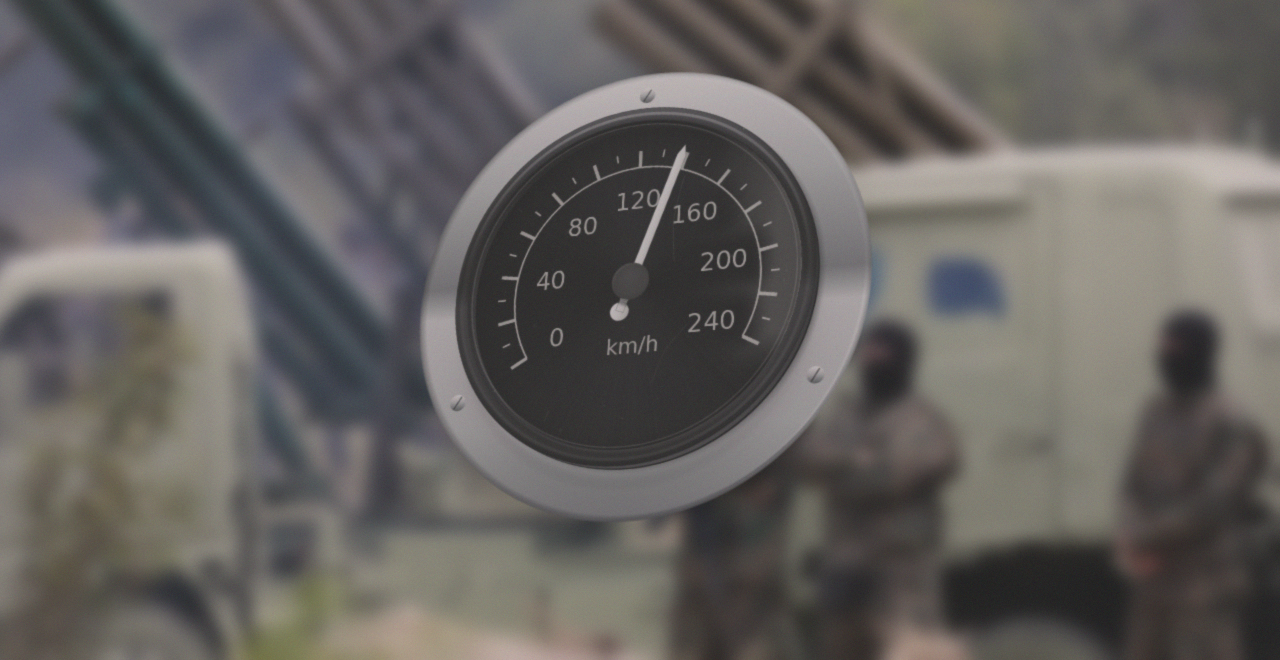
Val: 140; km/h
